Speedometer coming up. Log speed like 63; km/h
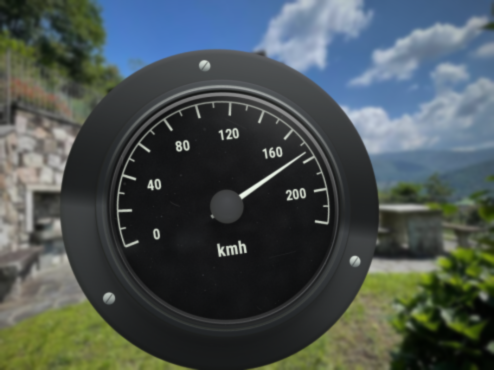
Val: 175; km/h
